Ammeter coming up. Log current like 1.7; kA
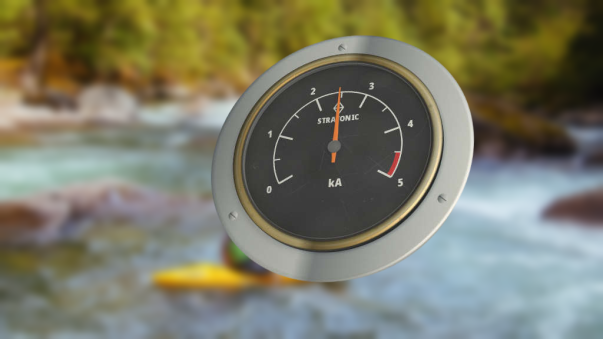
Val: 2.5; kA
